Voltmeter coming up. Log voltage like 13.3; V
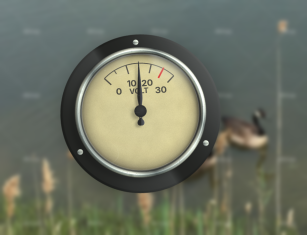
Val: 15; V
